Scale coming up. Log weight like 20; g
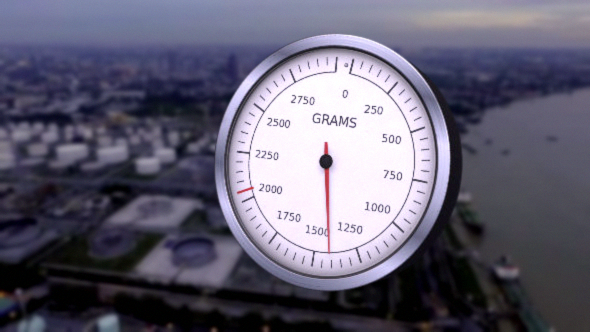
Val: 1400; g
